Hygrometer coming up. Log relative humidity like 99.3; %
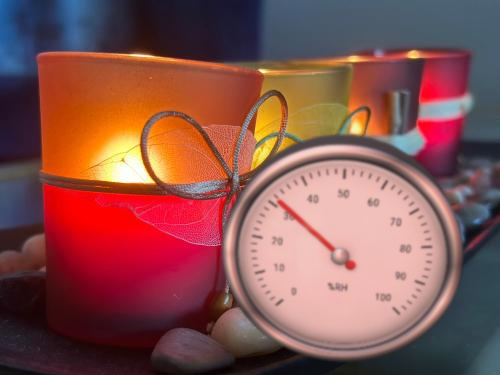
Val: 32; %
